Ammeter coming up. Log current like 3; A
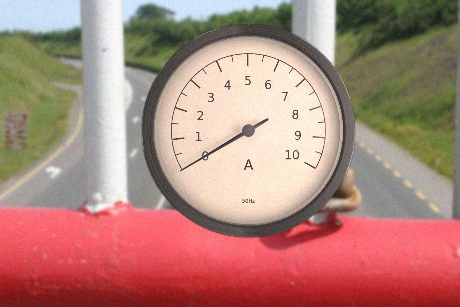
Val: 0; A
